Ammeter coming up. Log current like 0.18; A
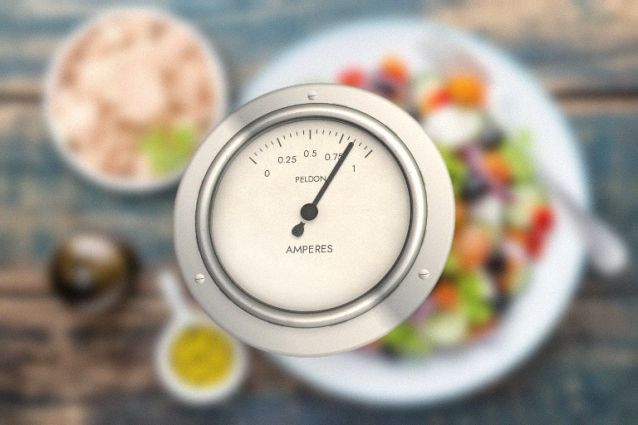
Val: 0.85; A
